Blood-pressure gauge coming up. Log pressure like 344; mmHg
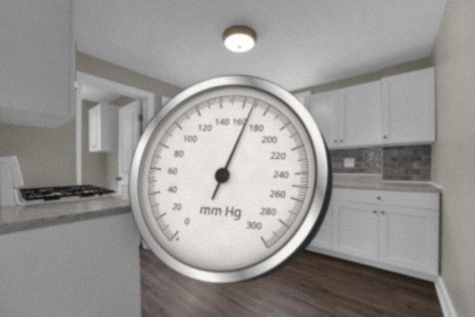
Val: 170; mmHg
